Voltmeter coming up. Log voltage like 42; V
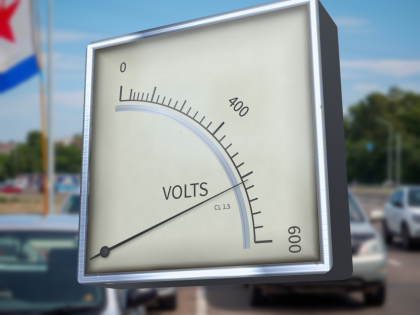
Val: 510; V
